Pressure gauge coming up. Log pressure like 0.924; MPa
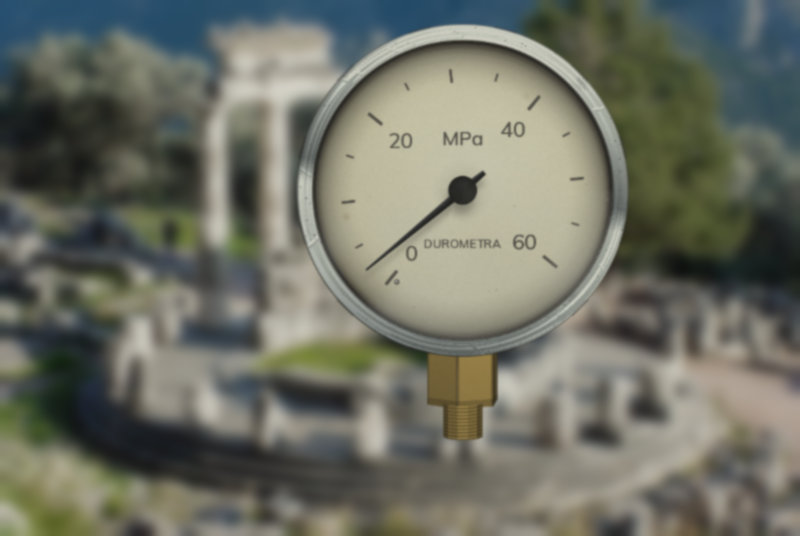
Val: 2.5; MPa
